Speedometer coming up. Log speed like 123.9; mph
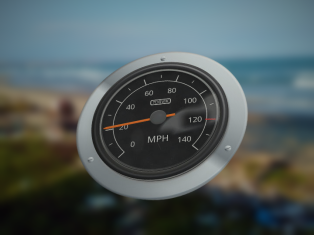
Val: 20; mph
